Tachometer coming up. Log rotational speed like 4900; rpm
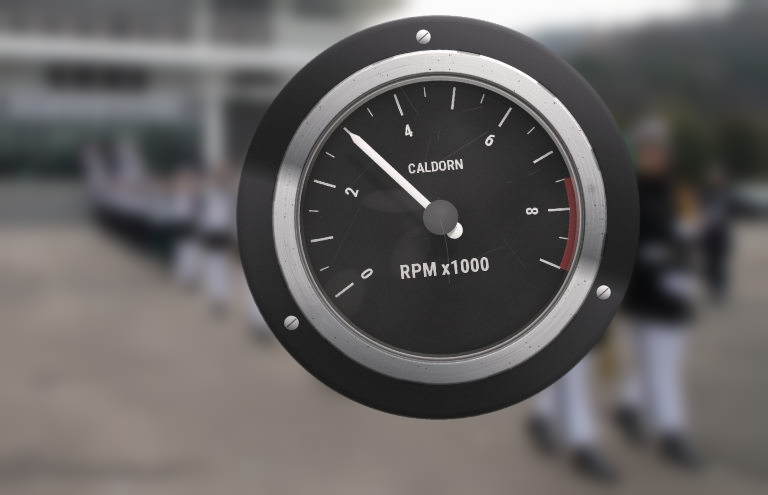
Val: 3000; rpm
